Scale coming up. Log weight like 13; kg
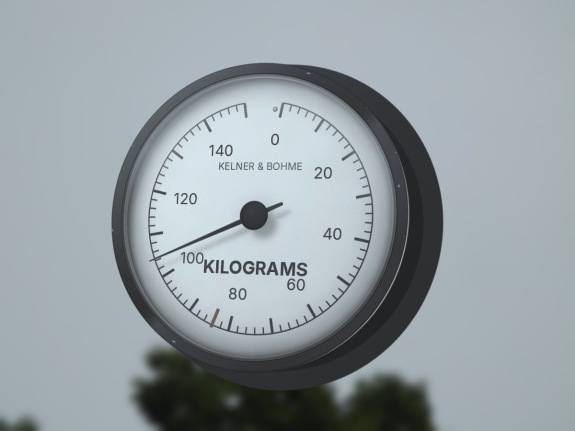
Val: 104; kg
